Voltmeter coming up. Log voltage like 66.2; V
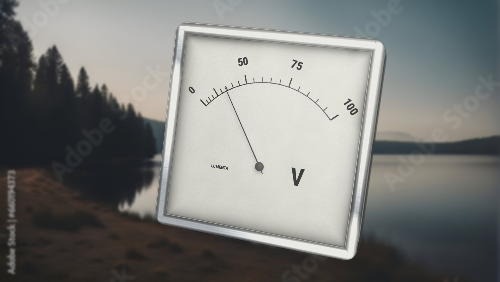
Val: 35; V
